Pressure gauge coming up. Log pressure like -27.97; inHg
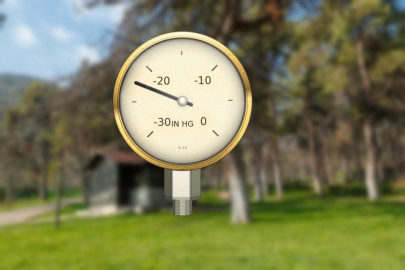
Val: -22.5; inHg
